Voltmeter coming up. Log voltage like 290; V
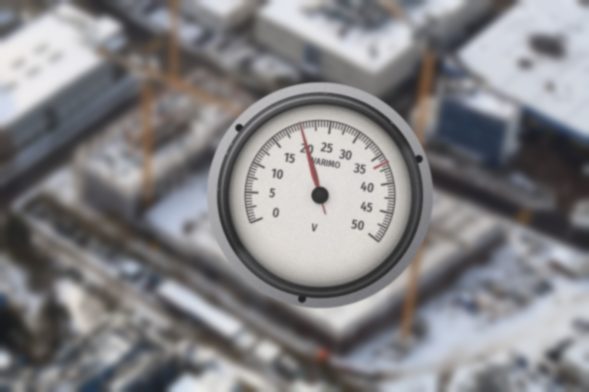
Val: 20; V
